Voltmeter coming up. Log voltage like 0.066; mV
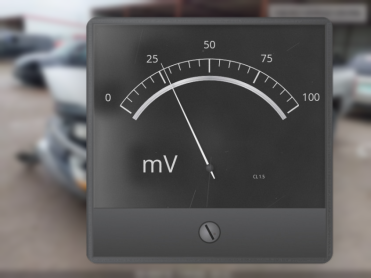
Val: 27.5; mV
